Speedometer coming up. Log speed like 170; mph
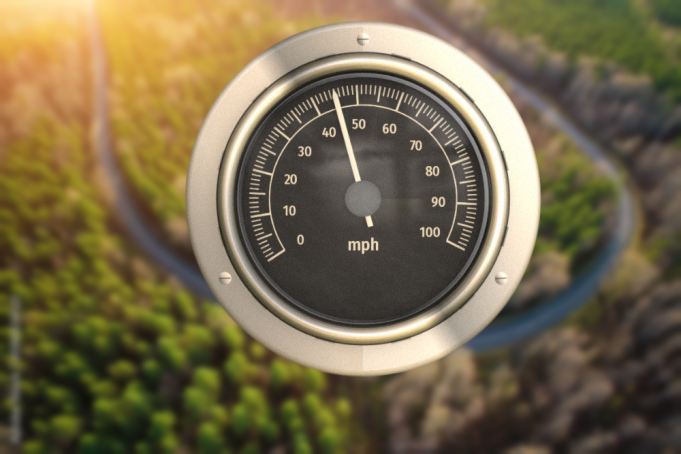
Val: 45; mph
